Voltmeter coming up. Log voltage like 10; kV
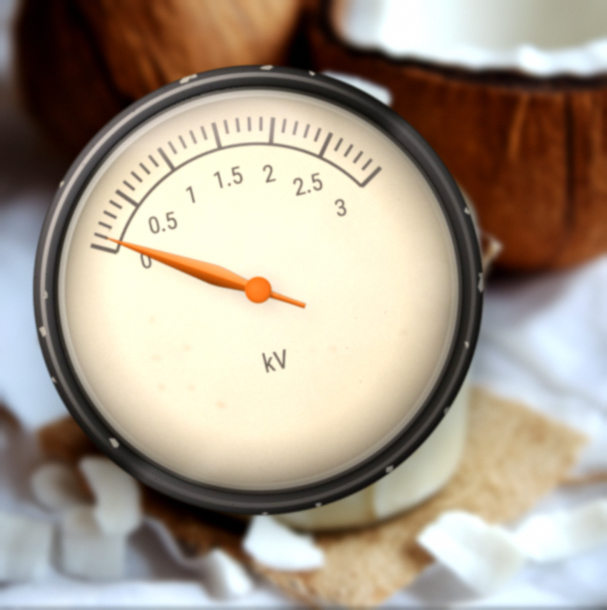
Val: 0.1; kV
